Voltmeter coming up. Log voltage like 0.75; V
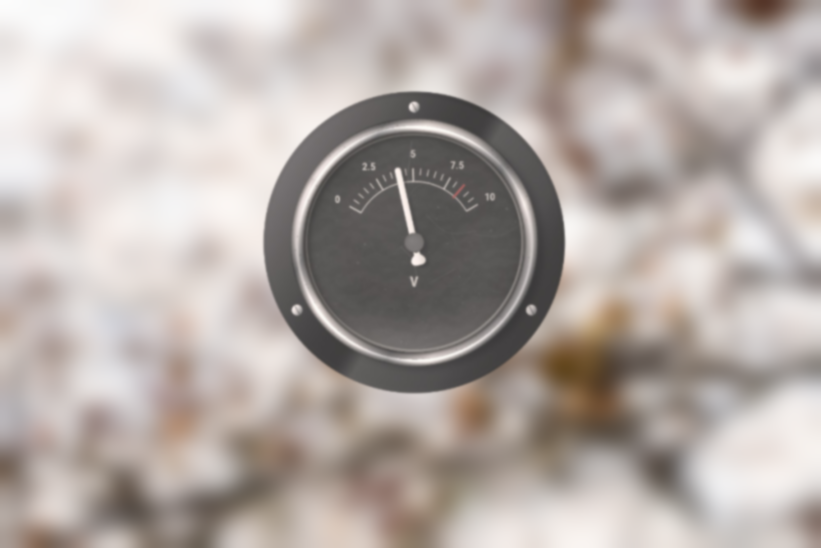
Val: 4; V
